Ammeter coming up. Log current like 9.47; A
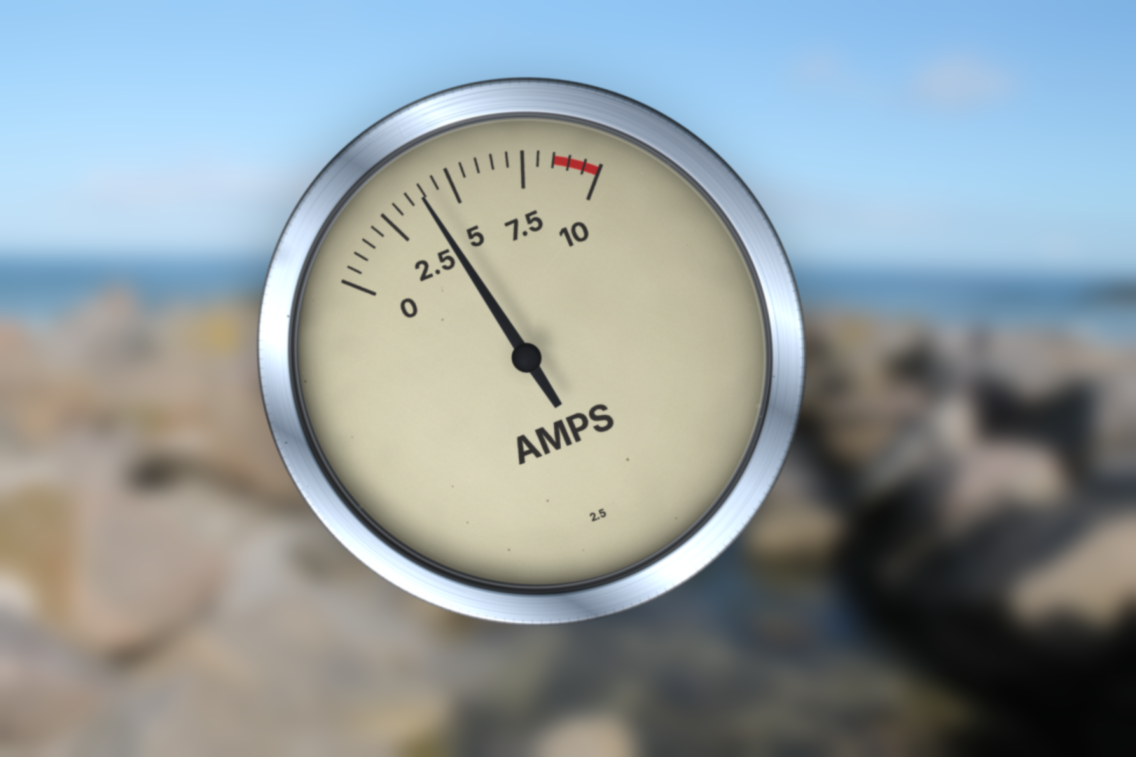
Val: 4; A
